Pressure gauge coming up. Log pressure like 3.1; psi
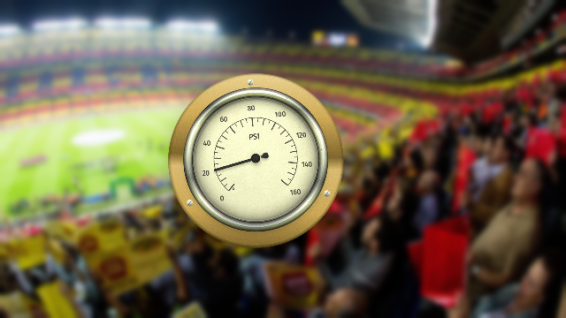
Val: 20; psi
